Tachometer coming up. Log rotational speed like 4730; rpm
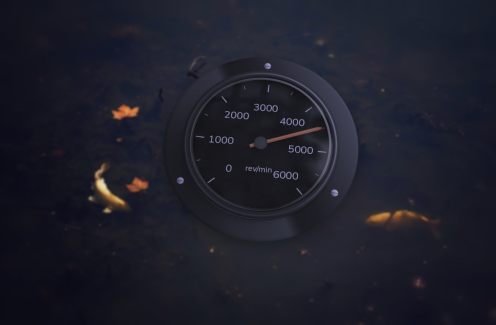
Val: 4500; rpm
